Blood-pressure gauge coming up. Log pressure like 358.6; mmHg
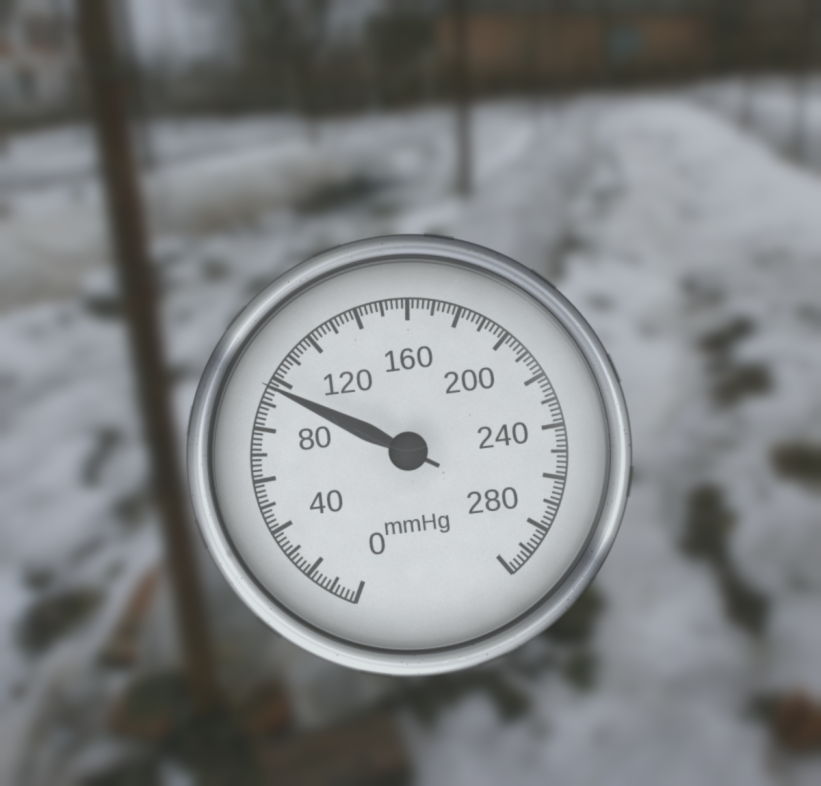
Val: 96; mmHg
